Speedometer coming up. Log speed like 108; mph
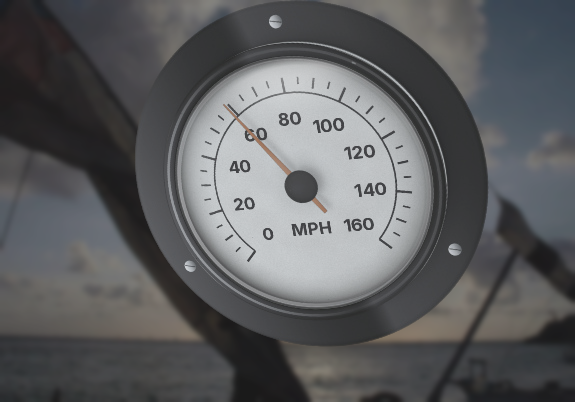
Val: 60; mph
